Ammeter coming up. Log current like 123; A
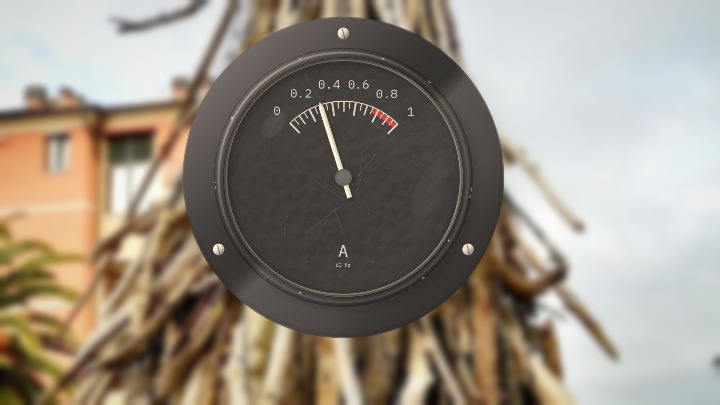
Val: 0.3; A
